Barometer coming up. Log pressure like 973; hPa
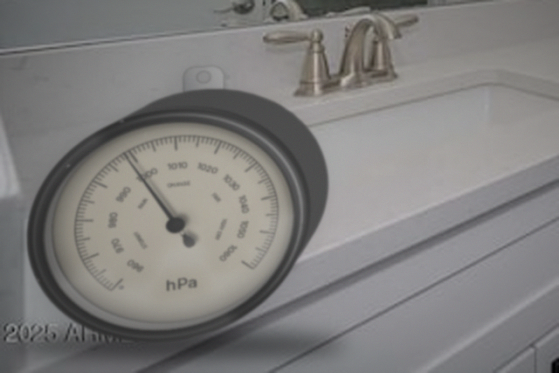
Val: 1000; hPa
